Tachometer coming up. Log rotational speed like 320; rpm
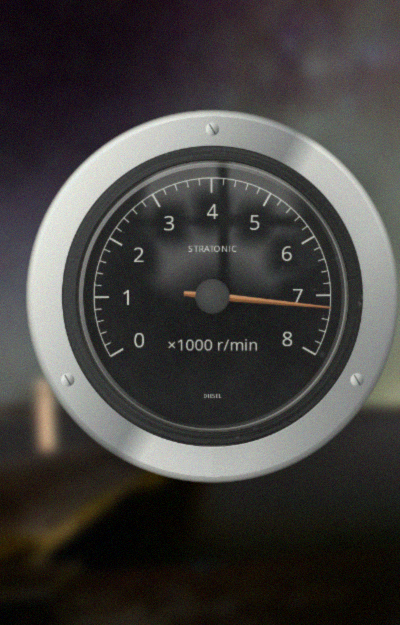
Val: 7200; rpm
